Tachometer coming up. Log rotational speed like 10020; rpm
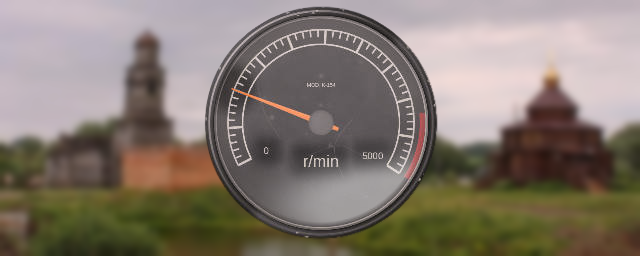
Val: 1000; rpm
